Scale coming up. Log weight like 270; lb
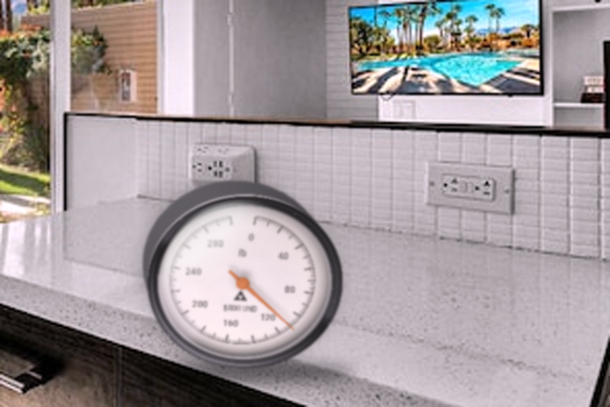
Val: 110; lb
